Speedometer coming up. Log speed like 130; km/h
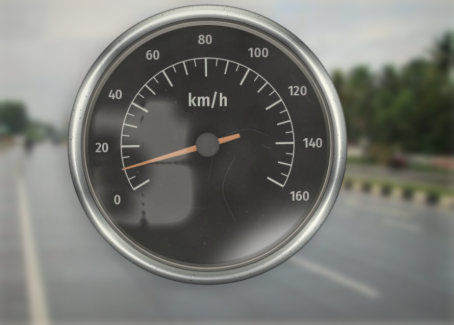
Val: 10; km/h
